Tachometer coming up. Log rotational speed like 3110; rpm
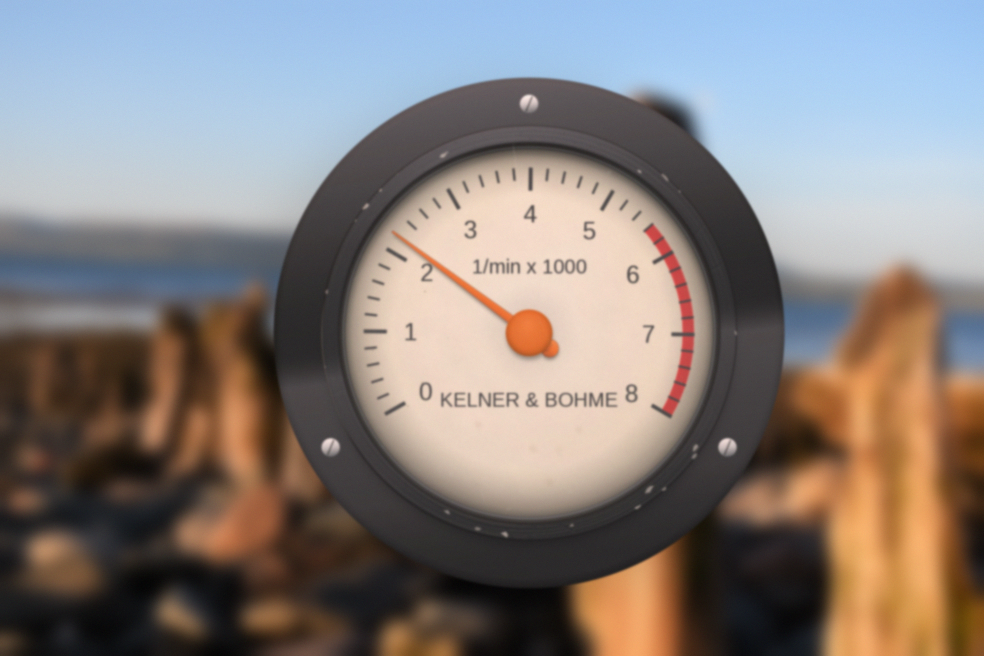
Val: 2200; rpm
